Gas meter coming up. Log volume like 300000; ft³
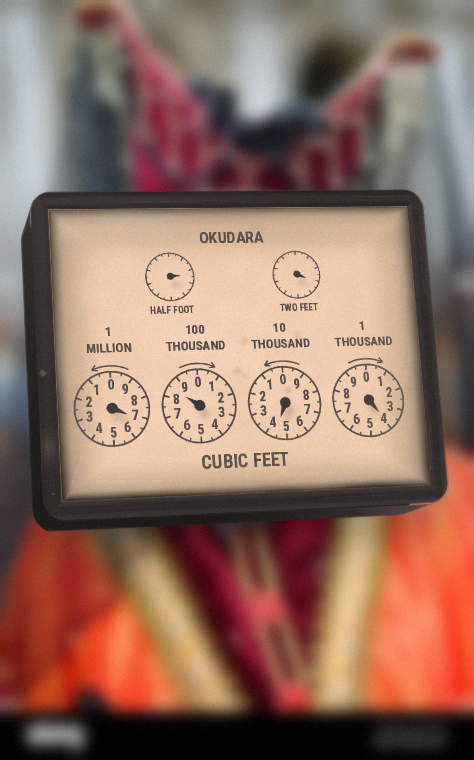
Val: 684400; ft³
